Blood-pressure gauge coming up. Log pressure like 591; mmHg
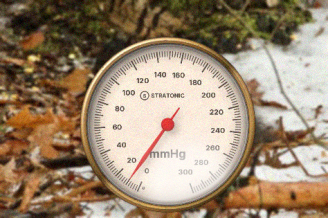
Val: 10; mmHg
